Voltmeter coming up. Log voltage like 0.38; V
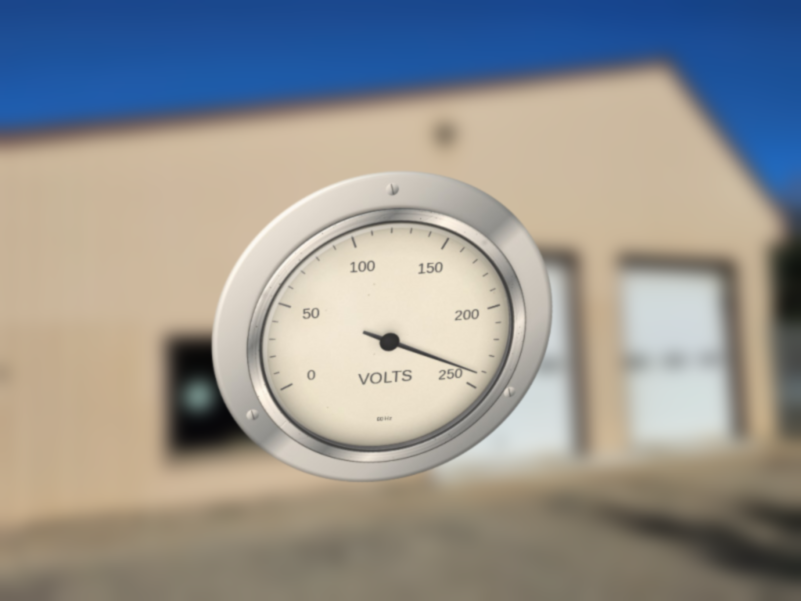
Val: 240; V
